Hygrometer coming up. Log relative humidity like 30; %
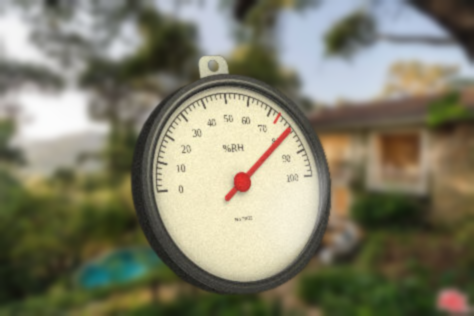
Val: 80; %
